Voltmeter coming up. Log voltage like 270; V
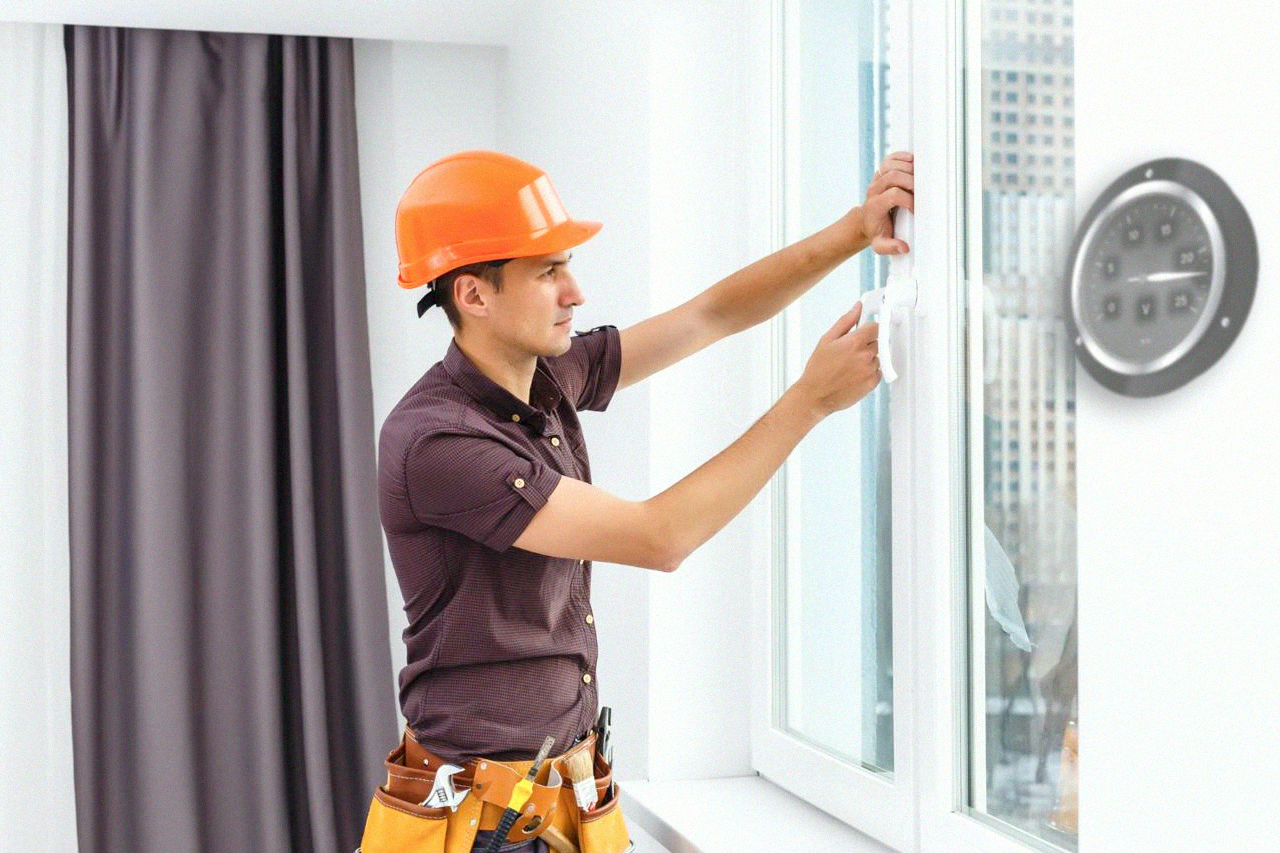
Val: 22; V
